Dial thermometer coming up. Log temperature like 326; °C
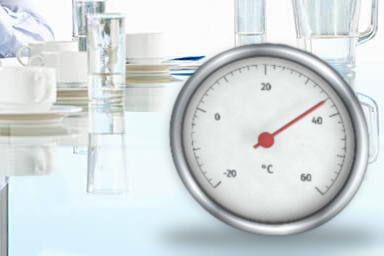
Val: 36; °C
